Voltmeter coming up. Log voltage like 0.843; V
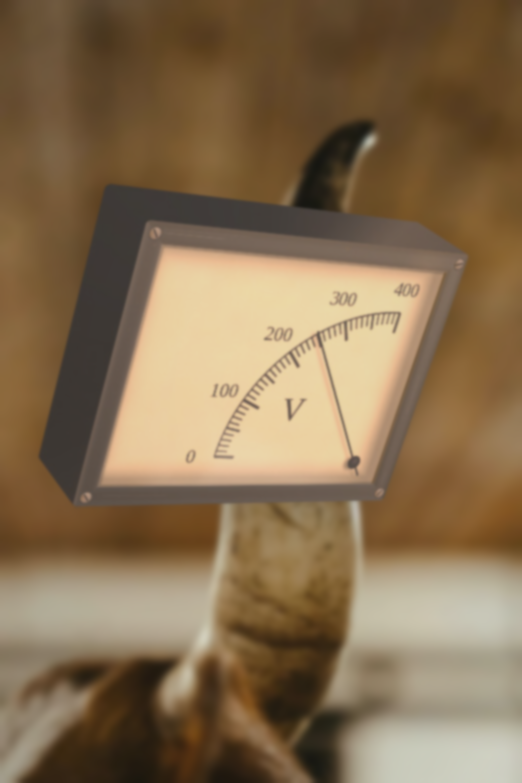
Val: 250; V
